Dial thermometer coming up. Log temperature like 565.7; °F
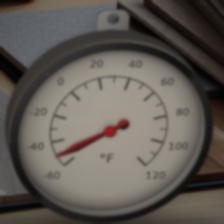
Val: -50; °F
